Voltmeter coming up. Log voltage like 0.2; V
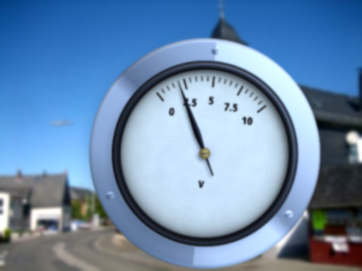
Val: 2; V
